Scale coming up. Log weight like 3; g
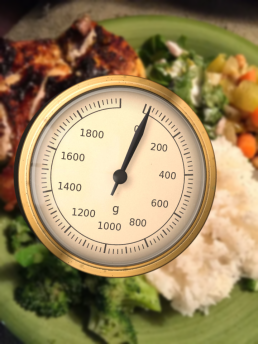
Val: 20; g
